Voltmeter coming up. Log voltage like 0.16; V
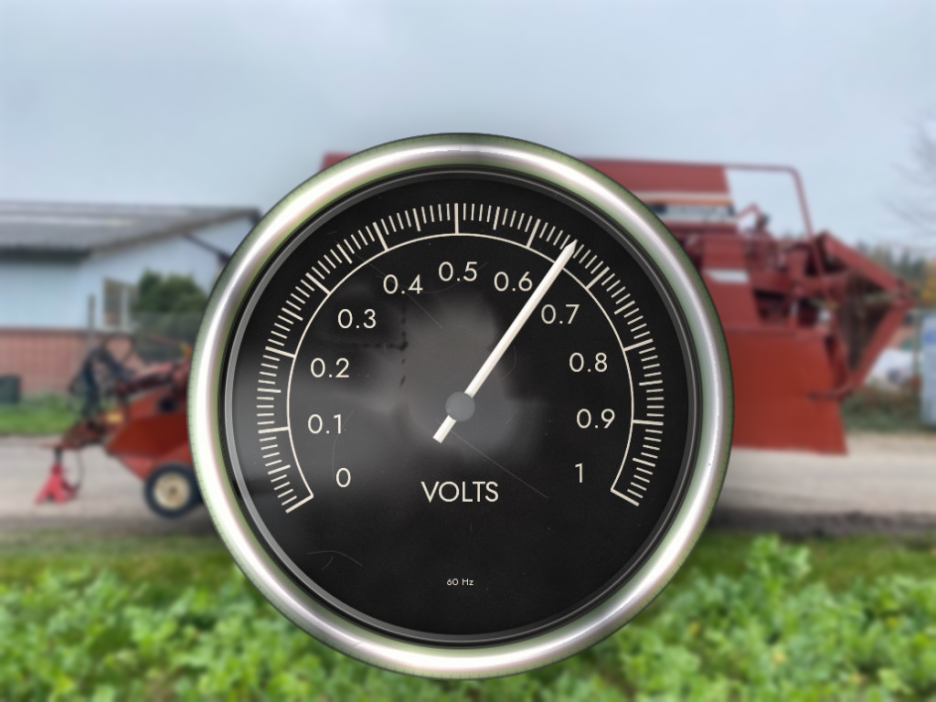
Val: 0.65; V
